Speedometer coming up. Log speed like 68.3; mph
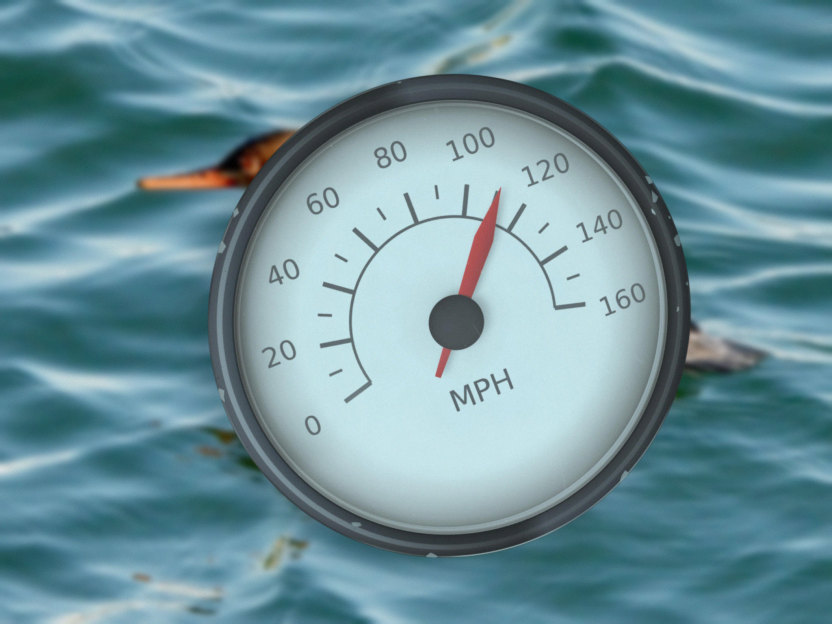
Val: 110; mph
